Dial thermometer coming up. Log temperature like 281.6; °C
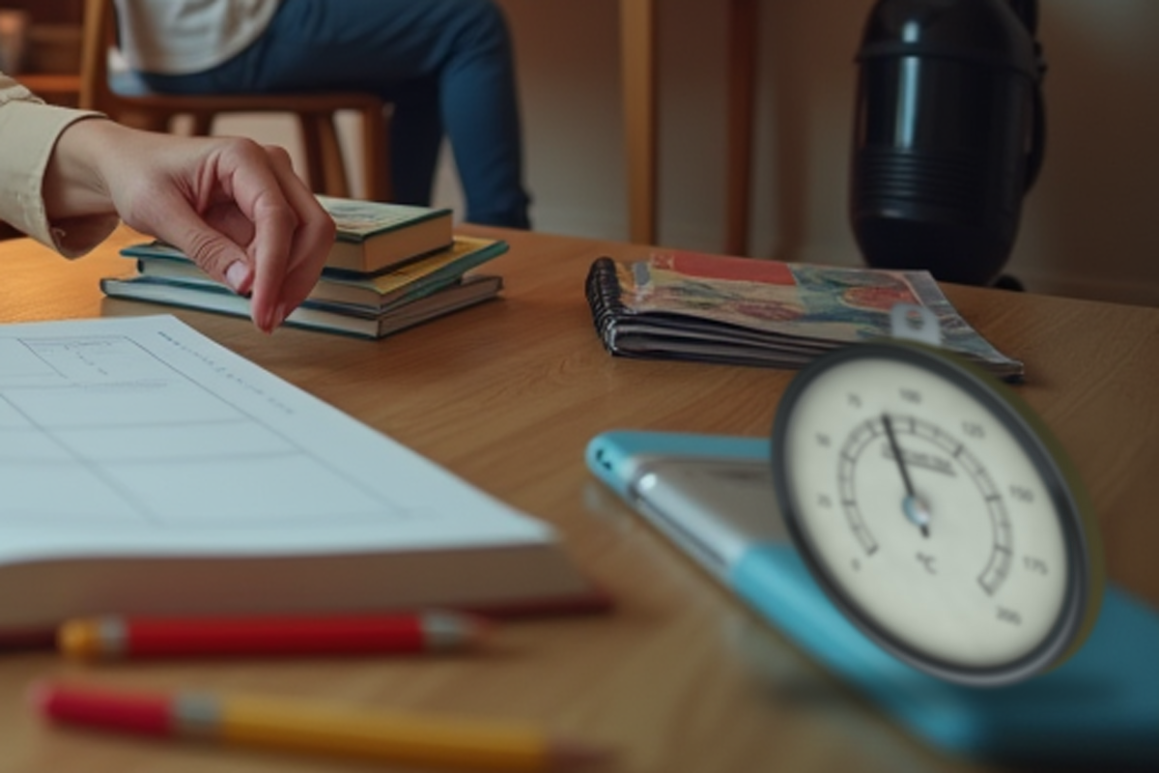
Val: 87.5; °C
